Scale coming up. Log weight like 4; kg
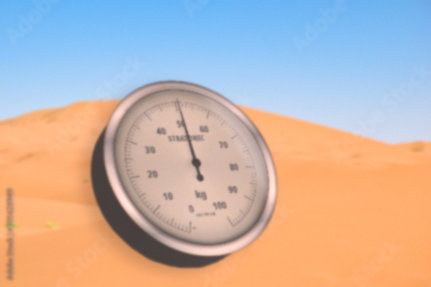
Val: 50; kg
